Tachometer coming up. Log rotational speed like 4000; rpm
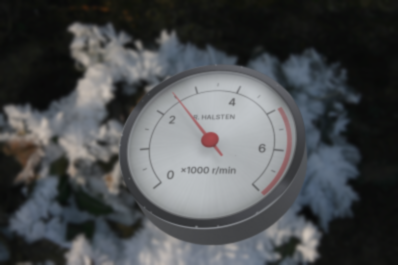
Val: 2500; rpm
